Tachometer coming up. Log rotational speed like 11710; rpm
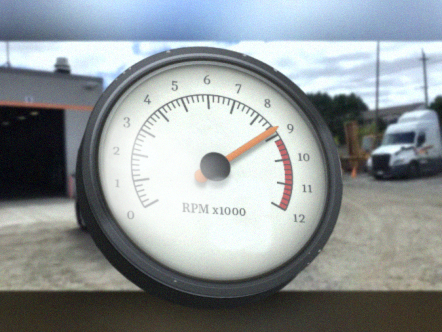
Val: 8800; rpm
